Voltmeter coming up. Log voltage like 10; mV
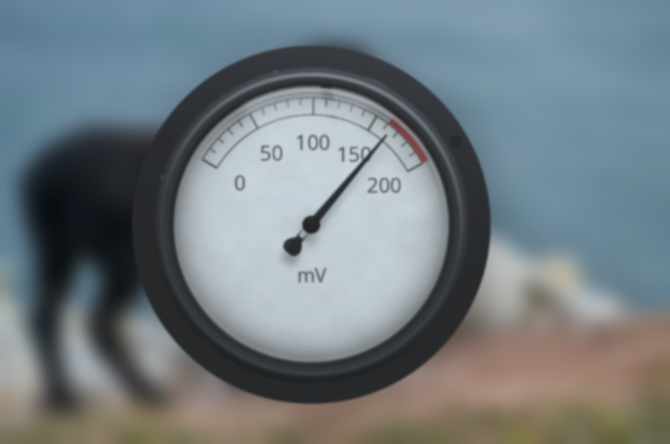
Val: 165; mV
